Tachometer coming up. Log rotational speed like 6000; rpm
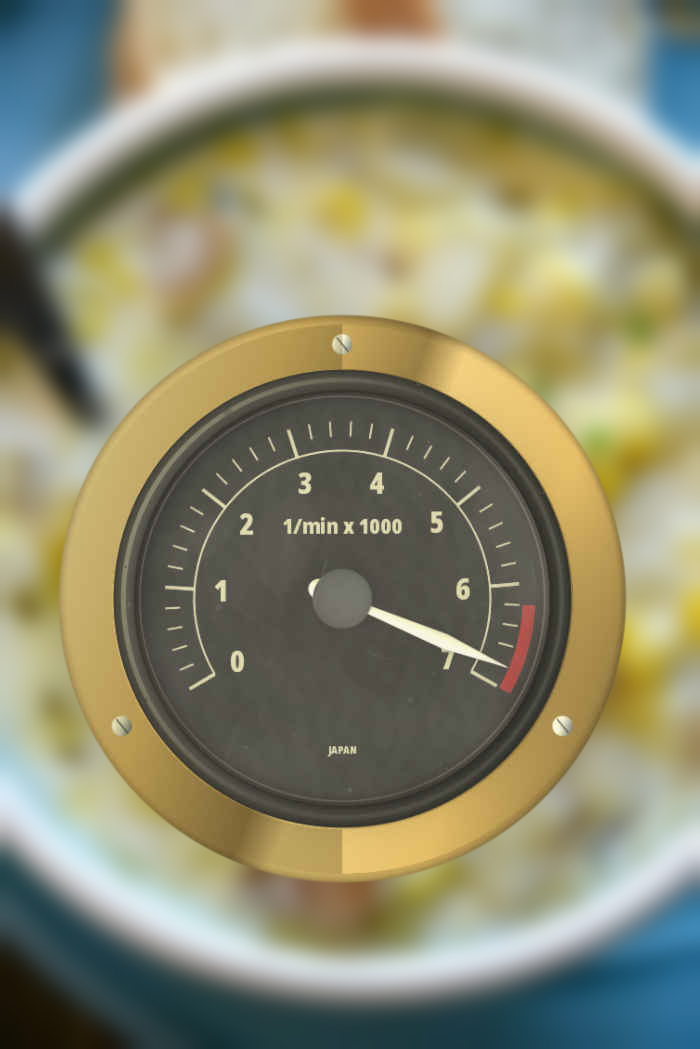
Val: 6800; rpm
